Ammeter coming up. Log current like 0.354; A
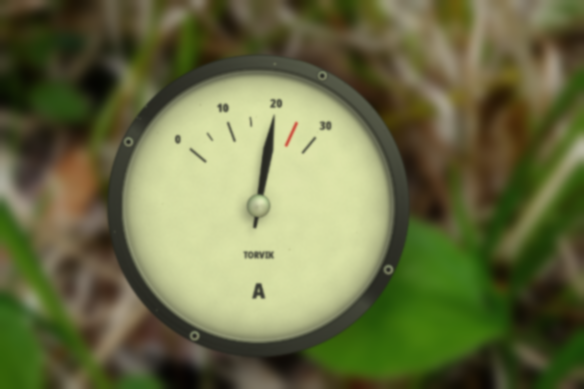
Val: 20; A
